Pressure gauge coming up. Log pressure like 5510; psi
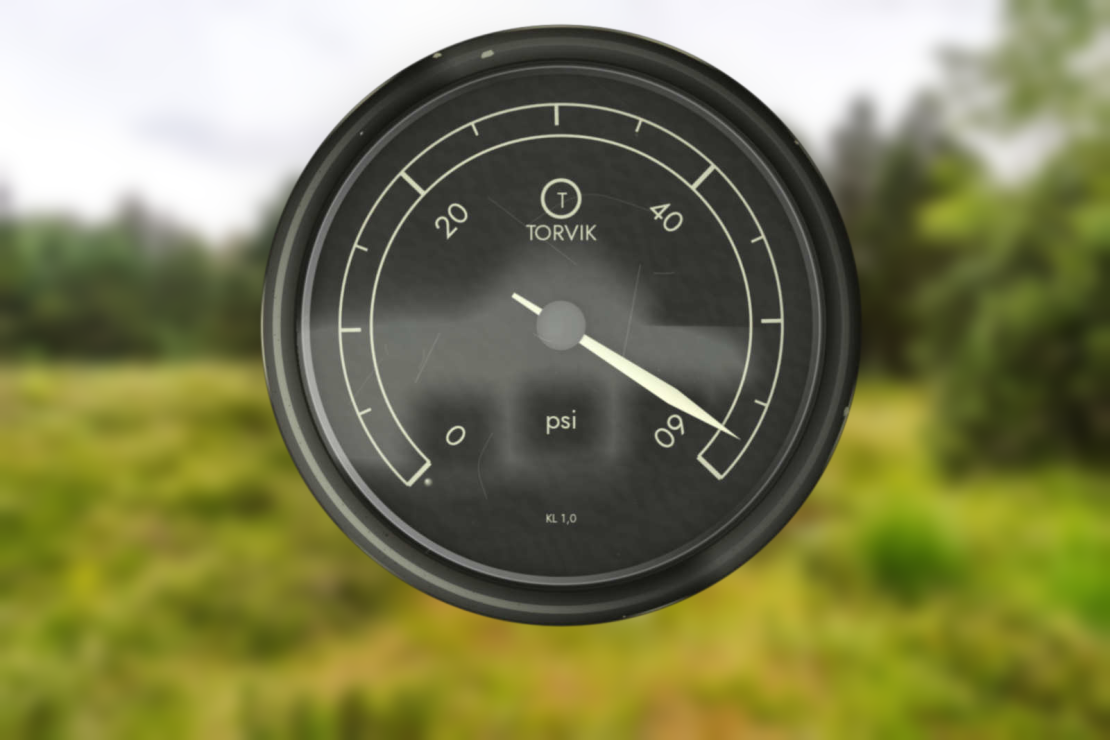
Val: 57.5; psi
